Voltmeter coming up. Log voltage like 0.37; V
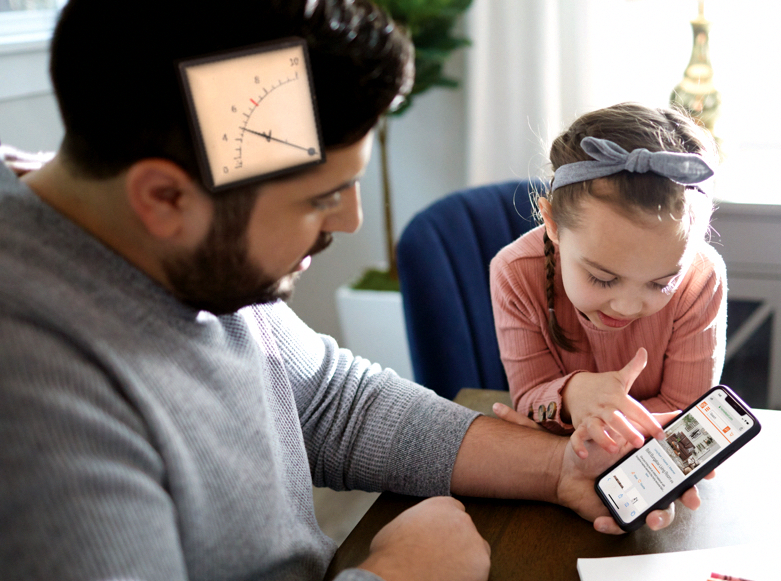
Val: 5; V
